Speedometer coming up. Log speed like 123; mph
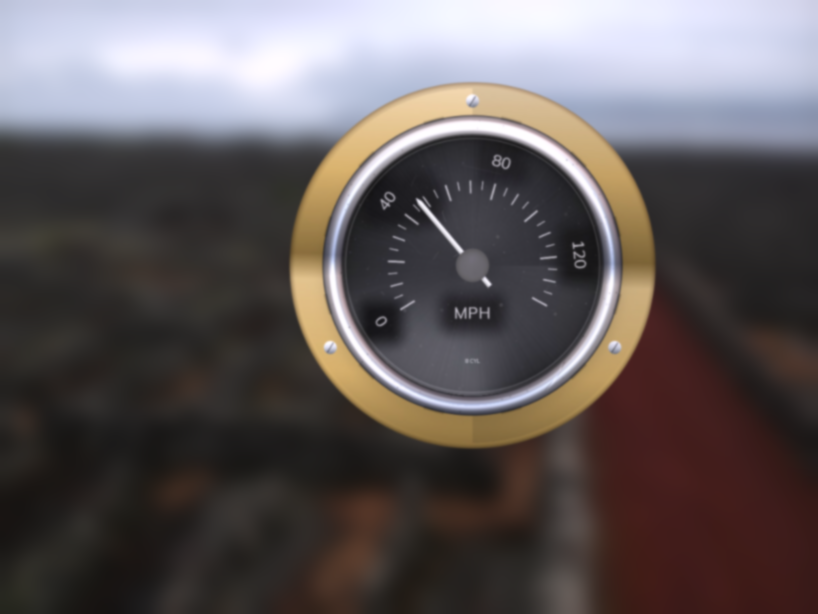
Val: 47.5; mph
